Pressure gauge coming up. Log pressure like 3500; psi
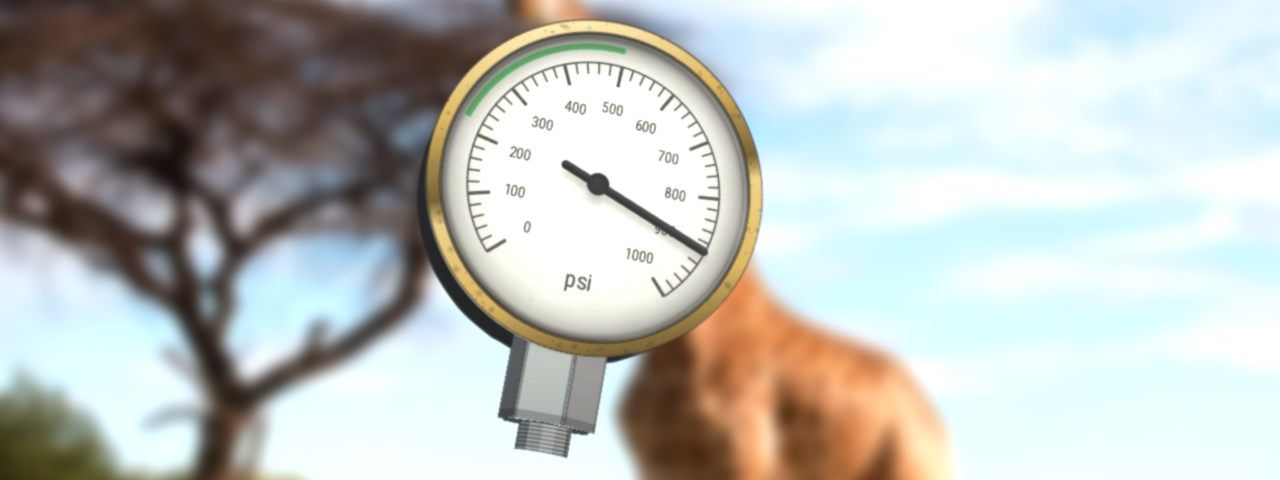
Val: 900; psi
